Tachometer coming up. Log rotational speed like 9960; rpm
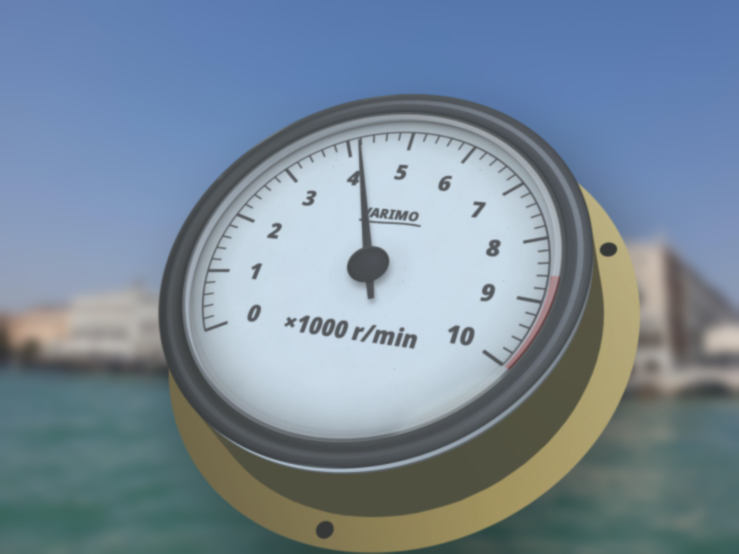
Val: 4200; rpm
